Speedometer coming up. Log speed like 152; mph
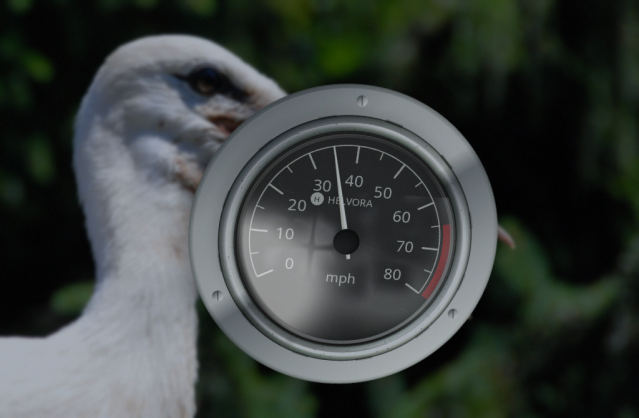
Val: 35; mph
